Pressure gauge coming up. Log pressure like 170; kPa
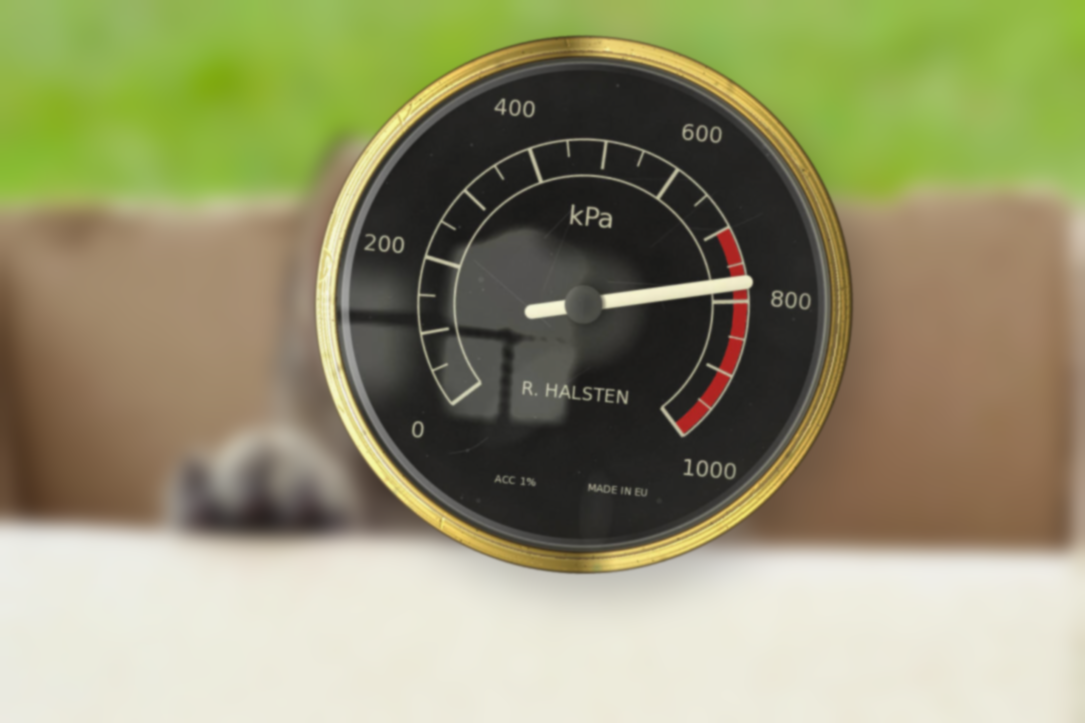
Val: 775; kPa
